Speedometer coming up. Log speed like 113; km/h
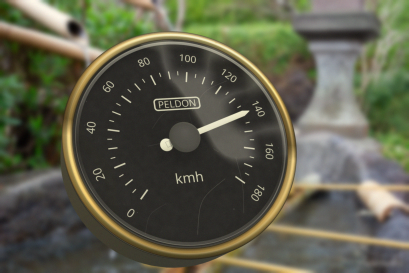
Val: 140; km/h
